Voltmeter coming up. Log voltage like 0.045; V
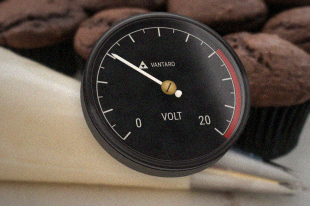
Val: 6; V
